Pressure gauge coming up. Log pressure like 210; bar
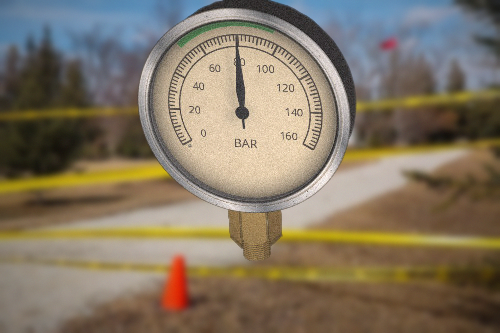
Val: 80; bar
